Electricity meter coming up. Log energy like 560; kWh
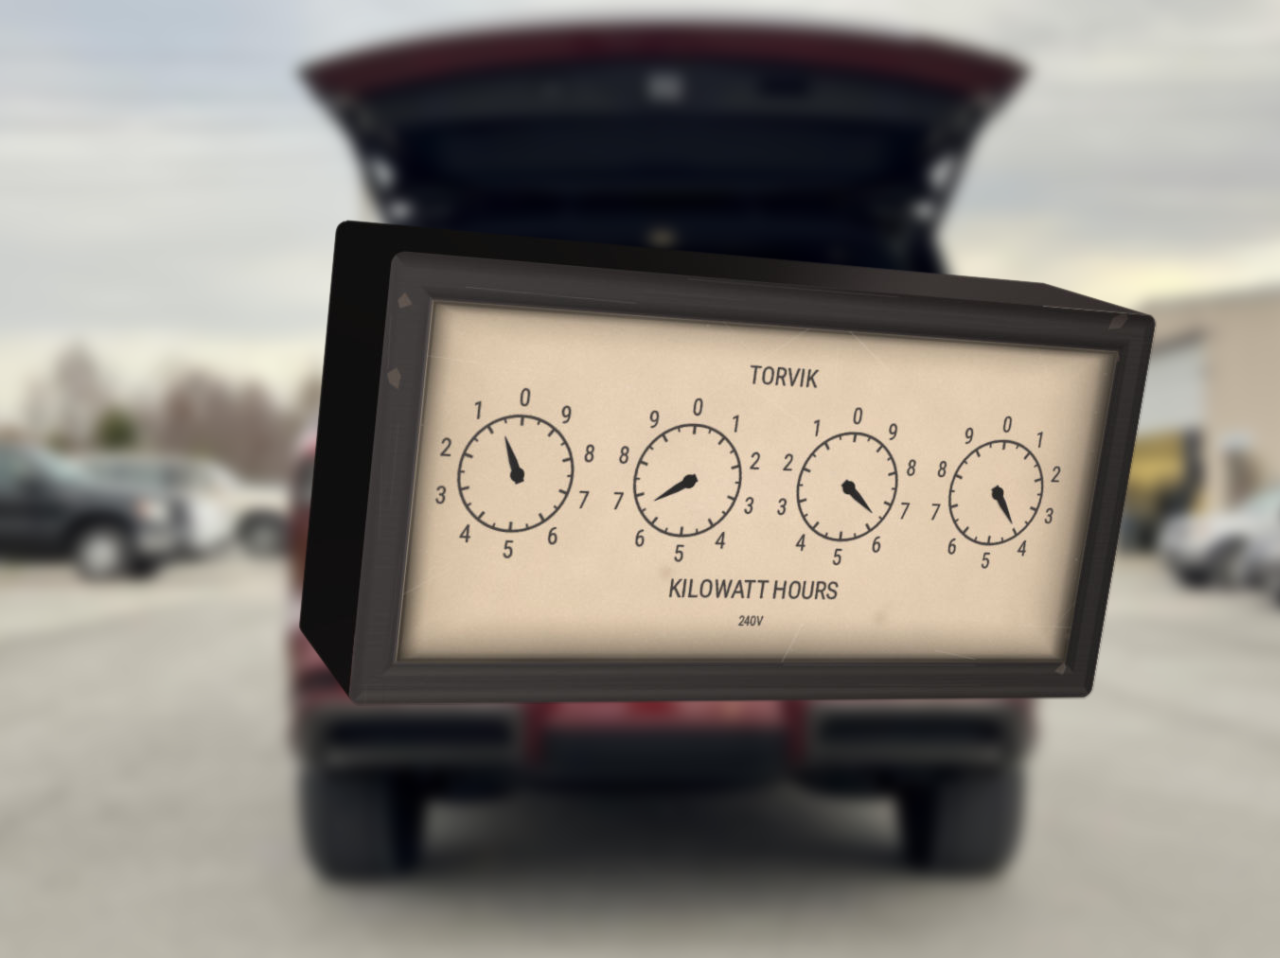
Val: 664; kWh
